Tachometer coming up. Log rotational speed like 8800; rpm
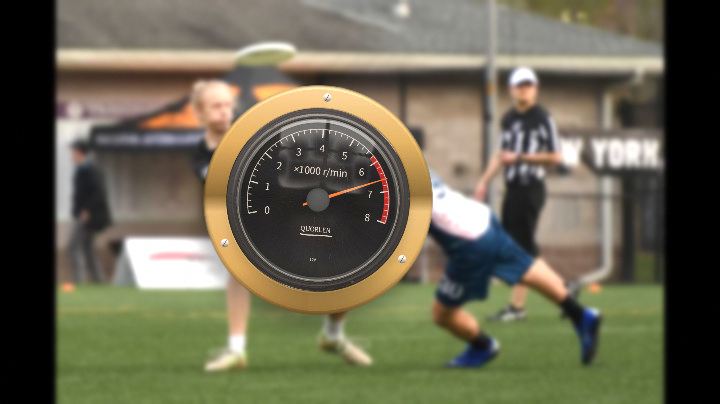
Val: 6600; rpm
